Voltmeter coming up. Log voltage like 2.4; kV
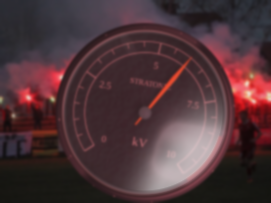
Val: 6; kV
